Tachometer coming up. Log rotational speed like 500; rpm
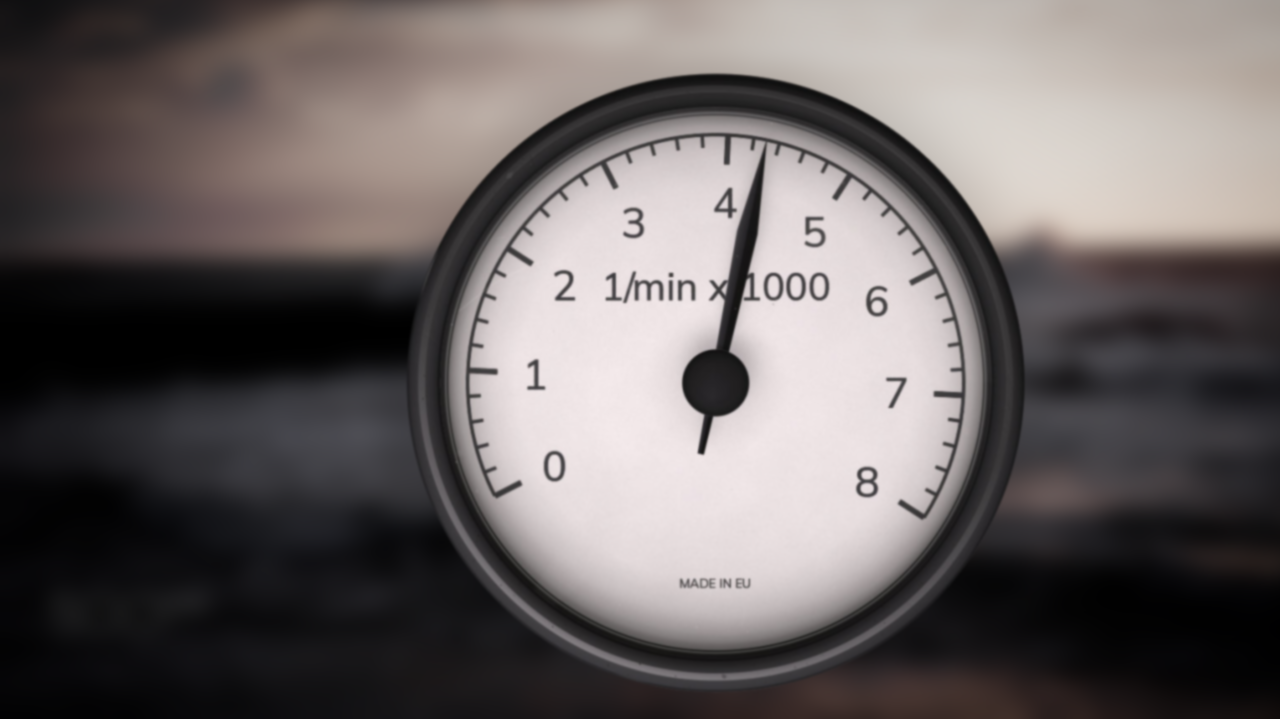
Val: 4300; rpm
